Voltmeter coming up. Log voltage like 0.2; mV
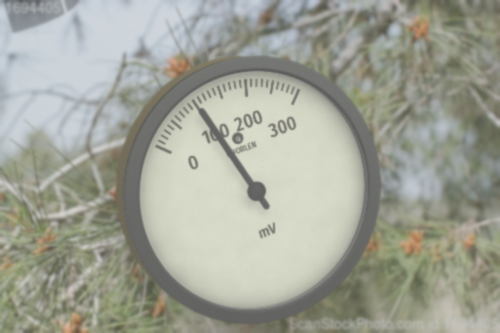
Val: 100; mV
